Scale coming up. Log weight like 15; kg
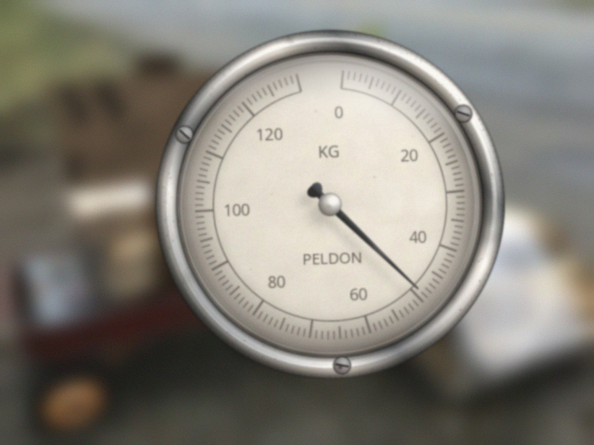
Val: 49; kg
